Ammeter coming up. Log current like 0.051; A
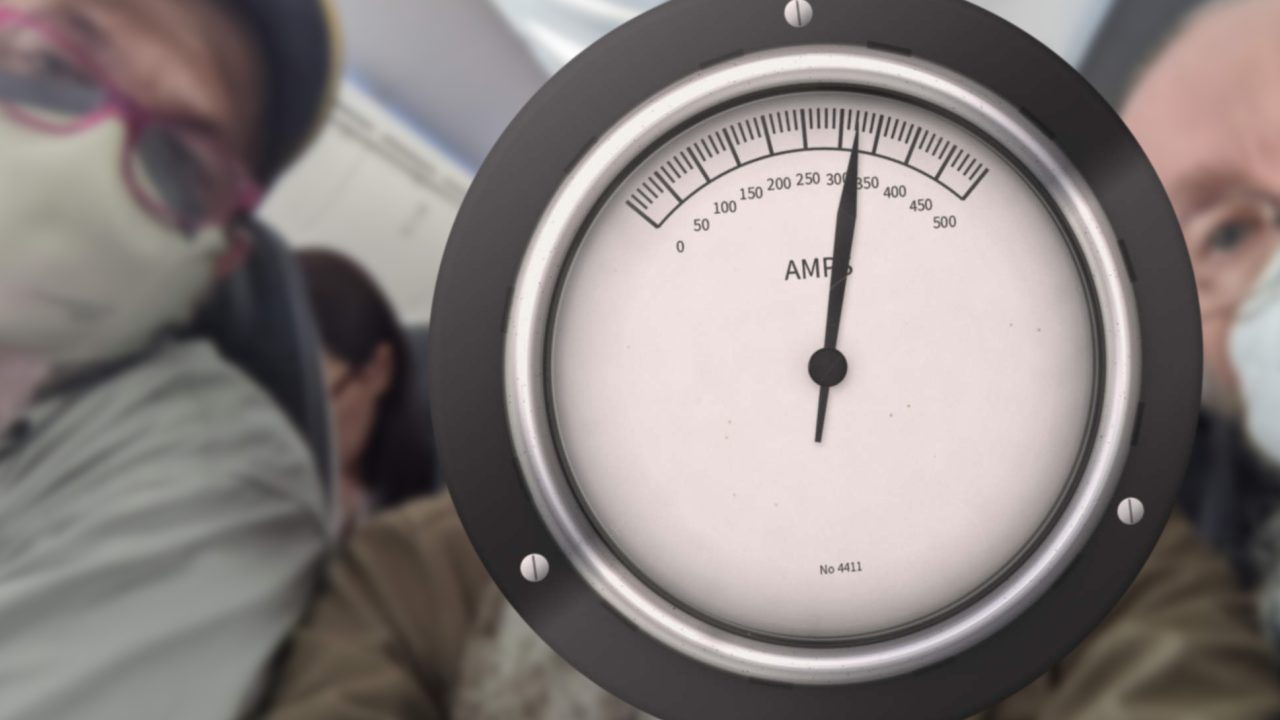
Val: 320; A
